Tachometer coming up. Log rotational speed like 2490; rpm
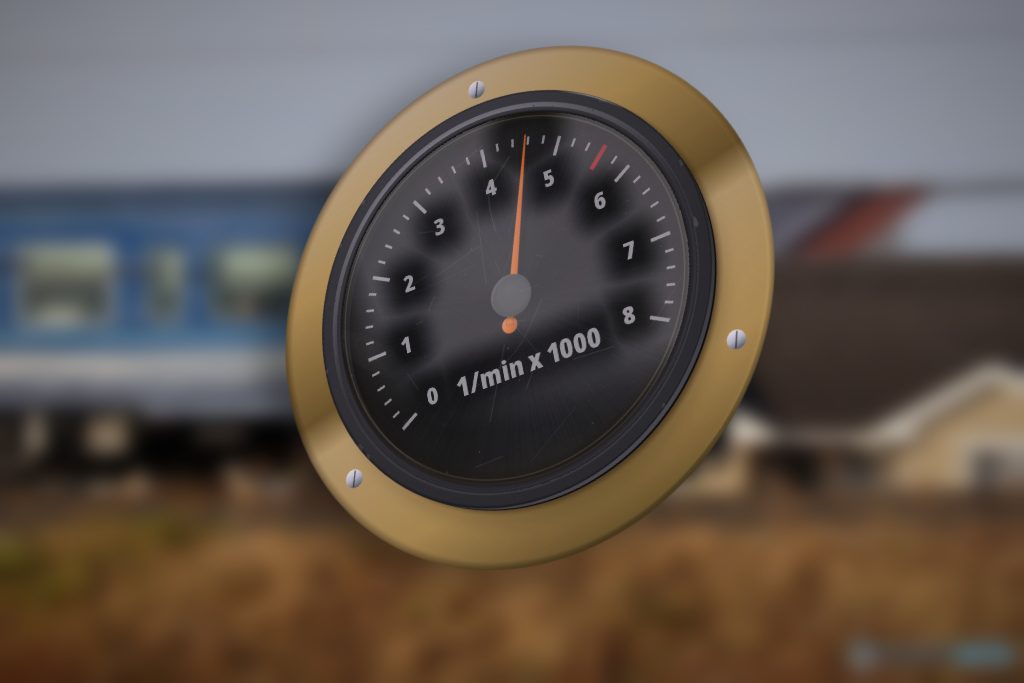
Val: 4600; rpm
